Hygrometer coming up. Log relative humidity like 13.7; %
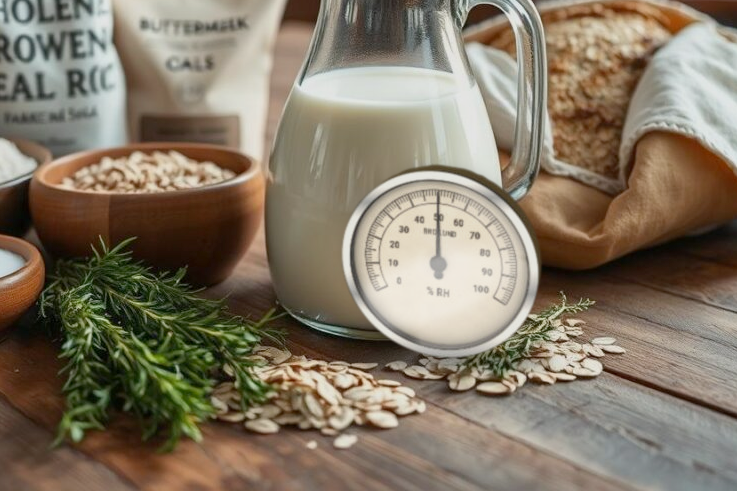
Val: 50; %
